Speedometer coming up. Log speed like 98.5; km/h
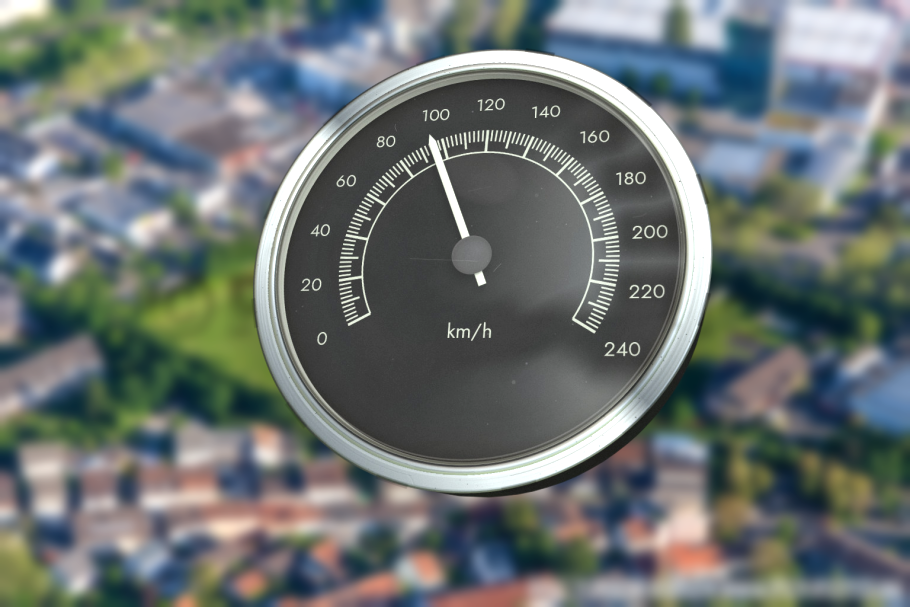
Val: 96; km/h
